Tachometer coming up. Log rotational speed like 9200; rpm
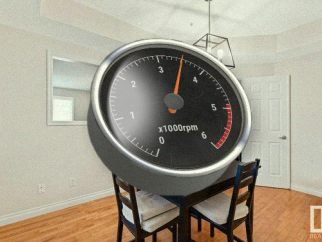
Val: 3500; rpm
